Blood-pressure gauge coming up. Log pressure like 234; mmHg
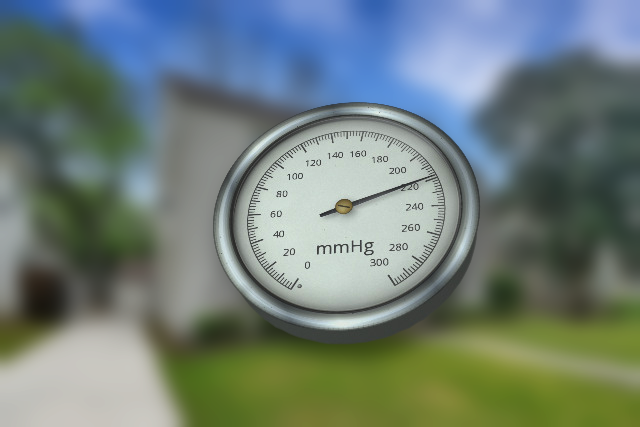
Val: 220; mmHg
